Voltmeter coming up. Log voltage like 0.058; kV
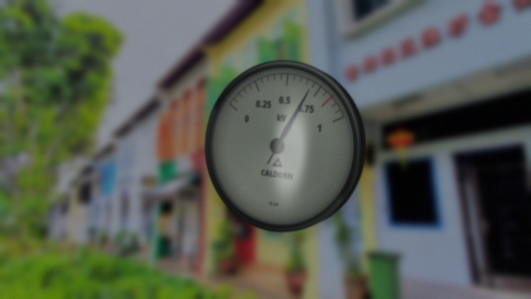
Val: 0.7; kV
